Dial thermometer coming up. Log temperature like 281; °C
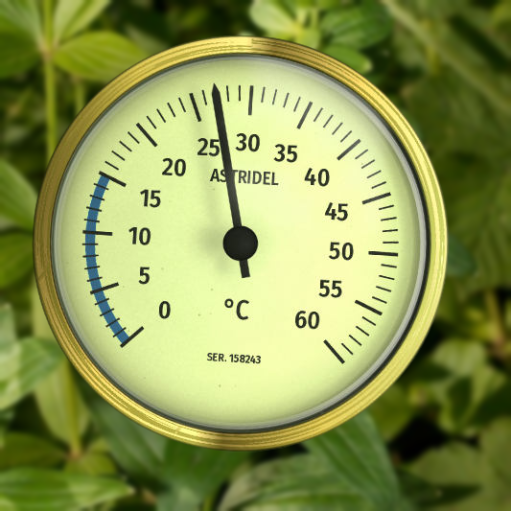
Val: 27; °C
